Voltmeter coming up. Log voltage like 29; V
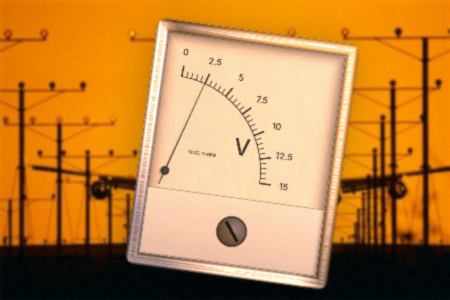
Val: 2.5; V
